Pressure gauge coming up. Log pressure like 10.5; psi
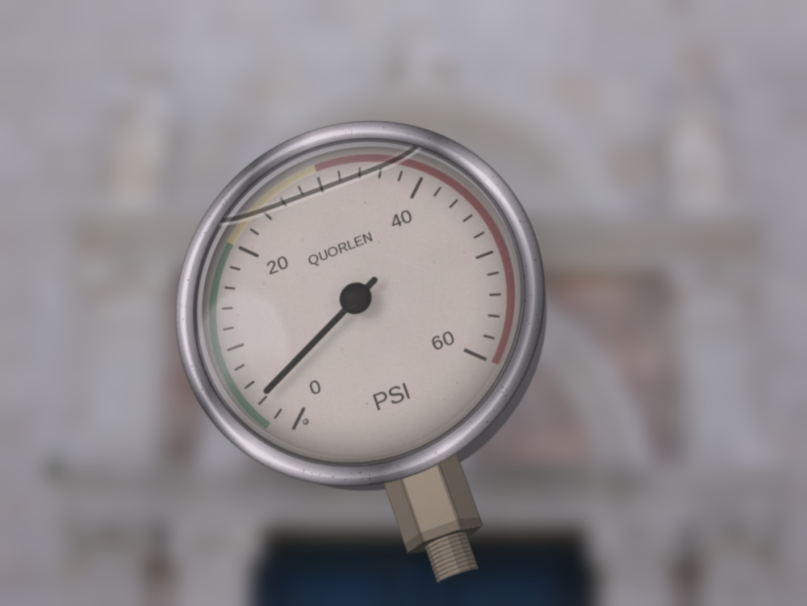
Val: 4; psi
